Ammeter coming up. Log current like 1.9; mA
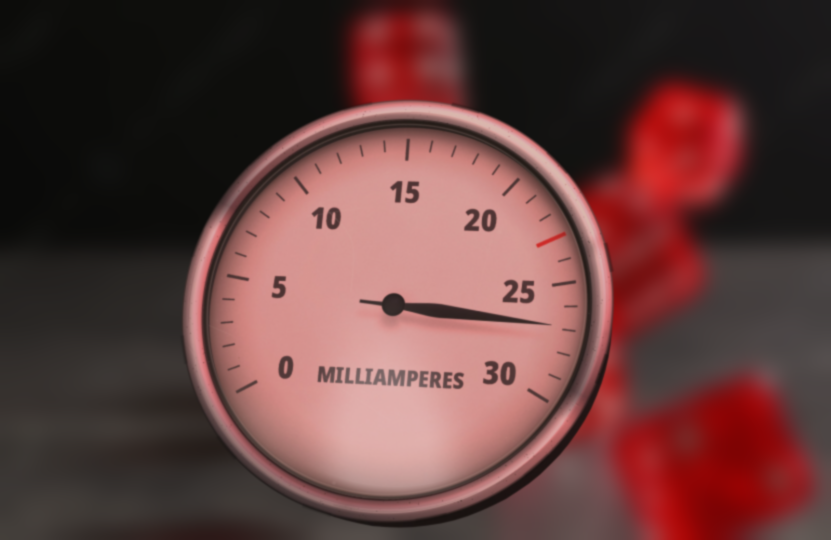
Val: 27; mA
